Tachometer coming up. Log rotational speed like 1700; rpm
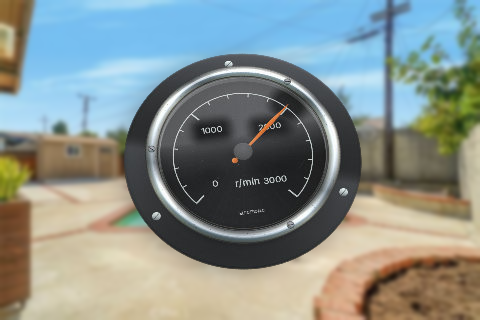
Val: 2000; rpm
